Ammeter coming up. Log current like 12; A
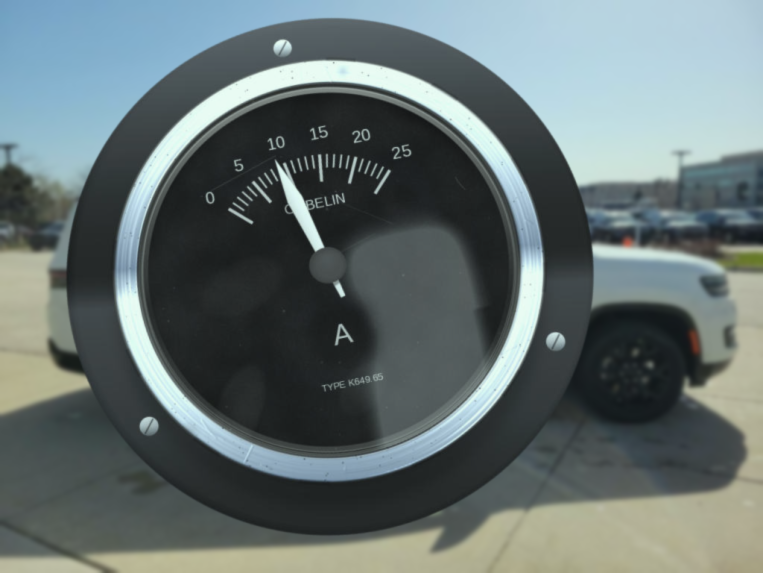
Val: 9; A
